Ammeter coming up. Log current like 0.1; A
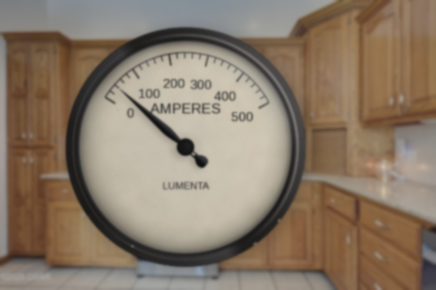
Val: 40; A
